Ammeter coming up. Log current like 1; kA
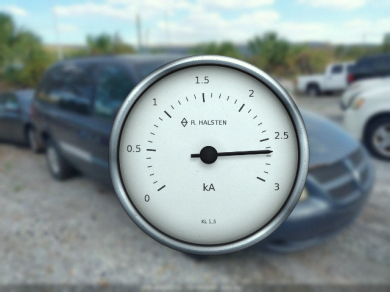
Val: 2.65; kA
